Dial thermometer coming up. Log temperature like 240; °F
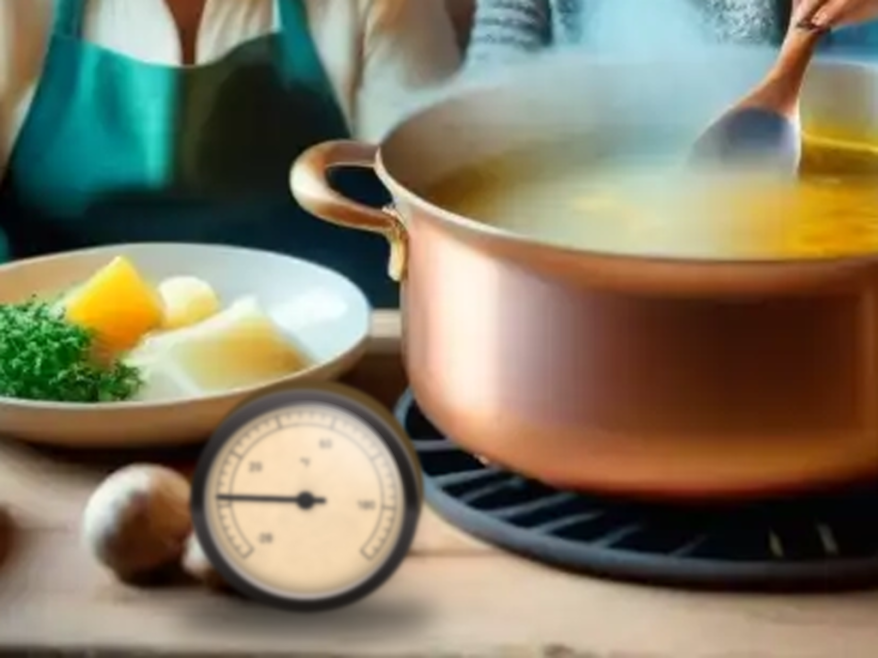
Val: 4; °F
